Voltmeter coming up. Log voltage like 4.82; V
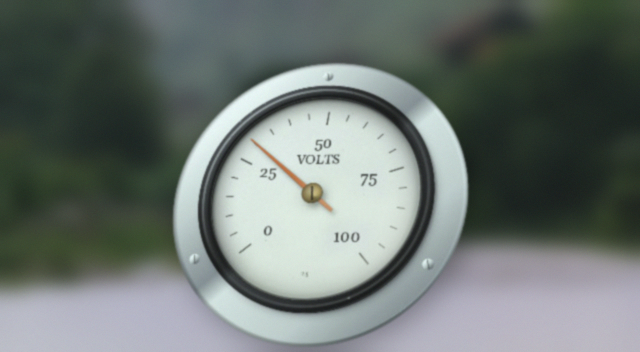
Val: 30; V
